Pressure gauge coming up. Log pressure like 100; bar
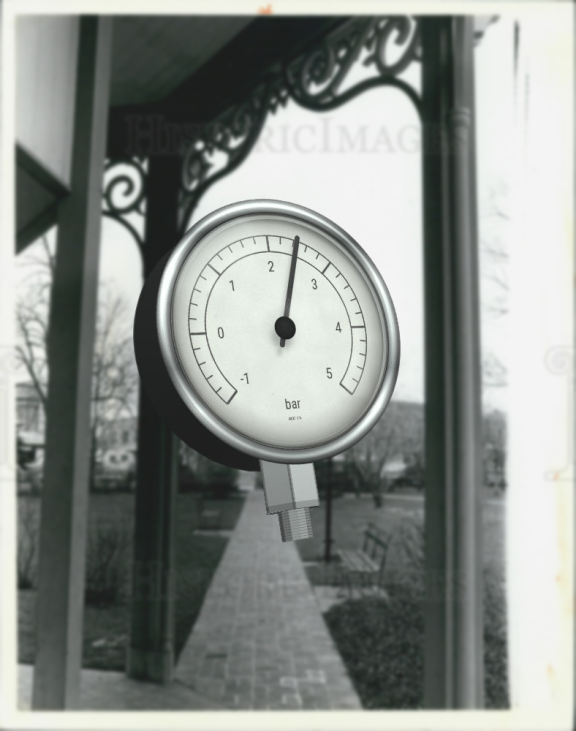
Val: 2.4; bar
